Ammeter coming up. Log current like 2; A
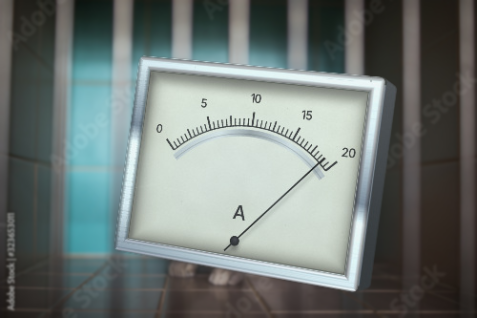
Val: 19; A
